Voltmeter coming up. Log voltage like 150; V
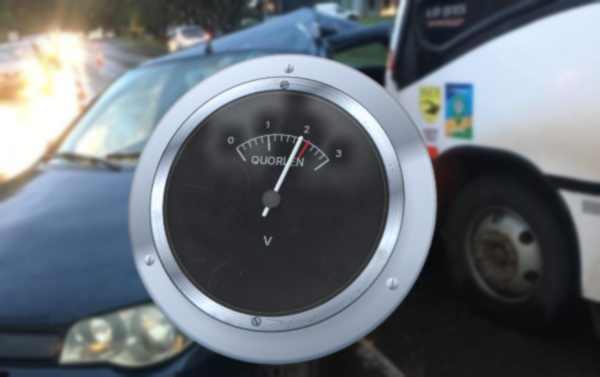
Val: 2; V
